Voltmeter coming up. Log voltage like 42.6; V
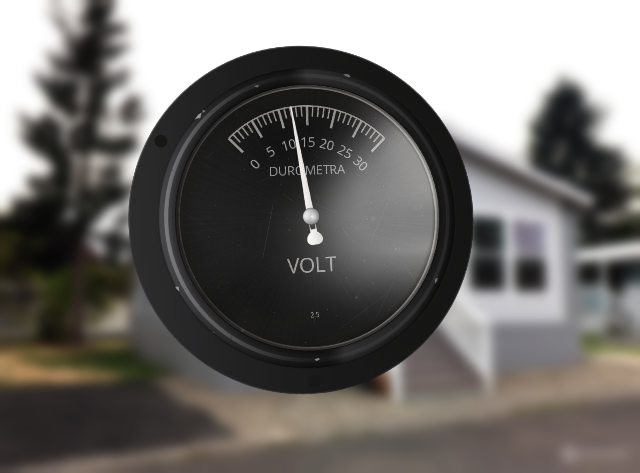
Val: 12; V
